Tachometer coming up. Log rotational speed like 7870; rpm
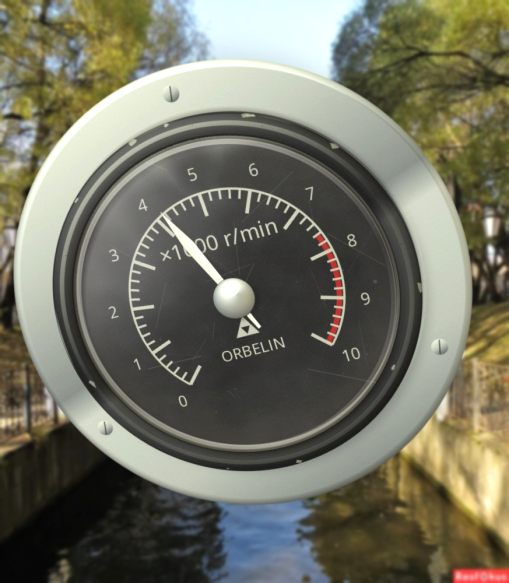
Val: 4200; rpm
